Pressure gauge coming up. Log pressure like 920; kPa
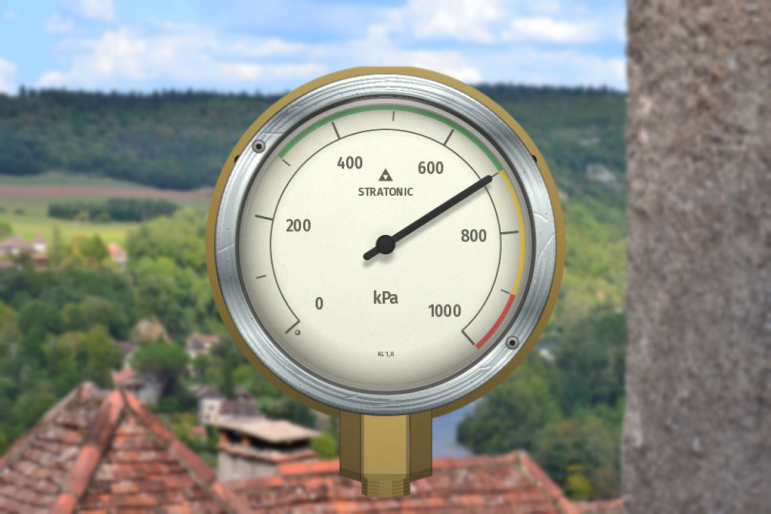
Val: 700; kPa
